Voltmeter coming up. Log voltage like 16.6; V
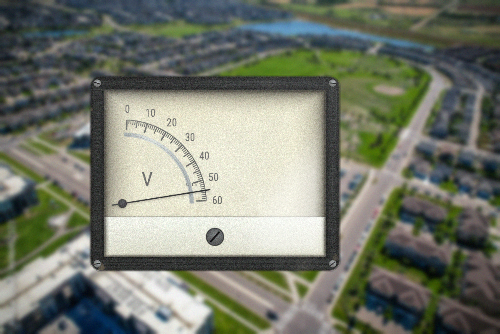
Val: 55; V
